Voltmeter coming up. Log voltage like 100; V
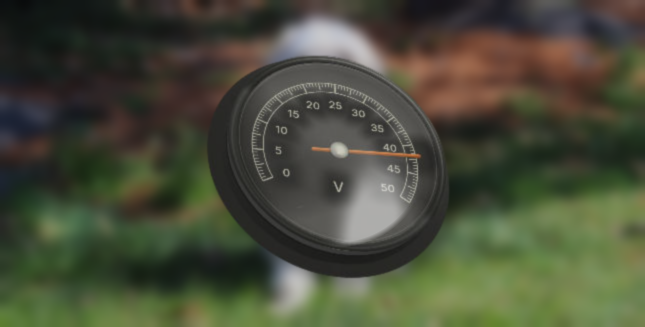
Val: 42.5; V
